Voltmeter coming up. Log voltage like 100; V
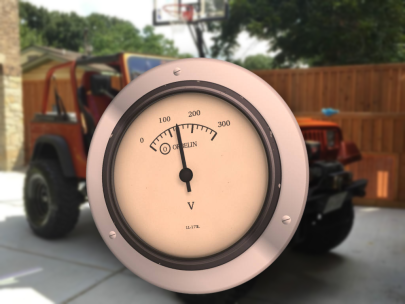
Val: 140; V
